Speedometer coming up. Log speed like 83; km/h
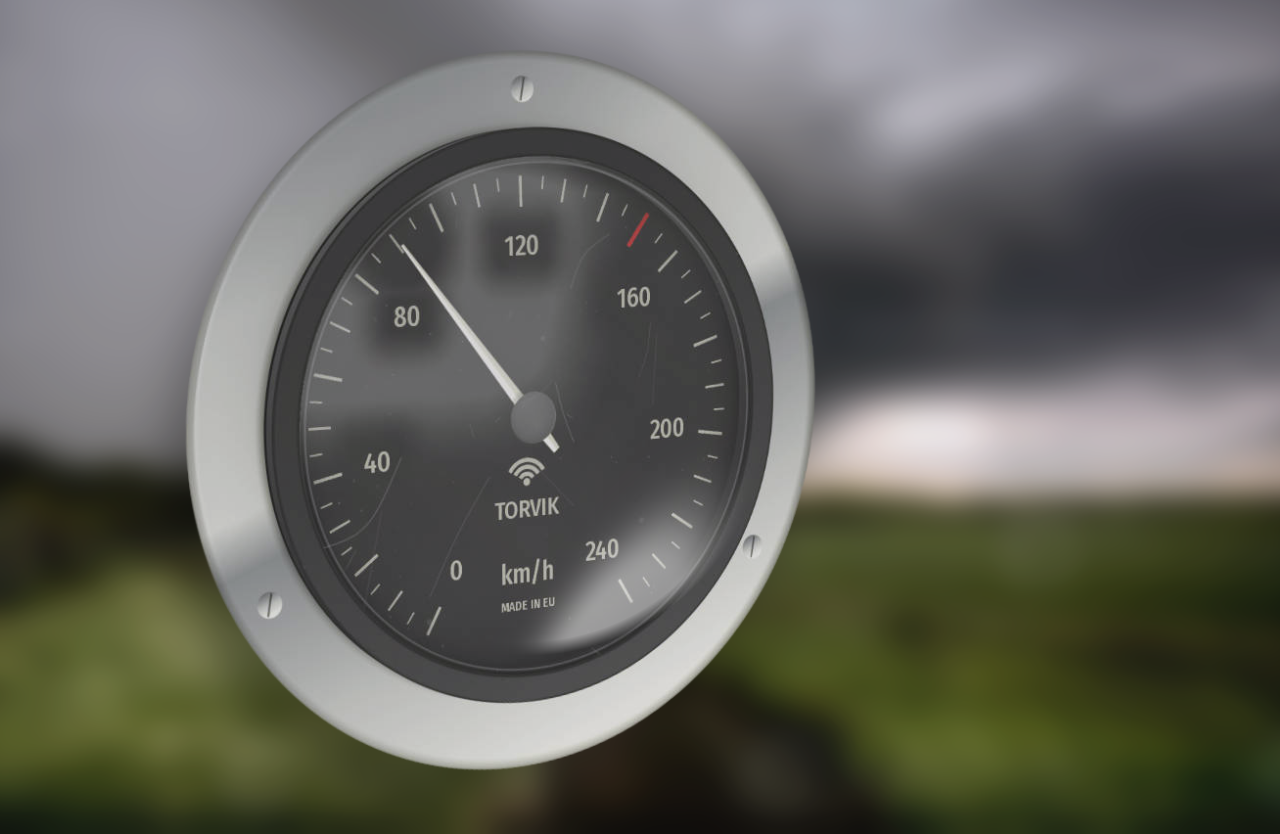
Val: 90; km/h
